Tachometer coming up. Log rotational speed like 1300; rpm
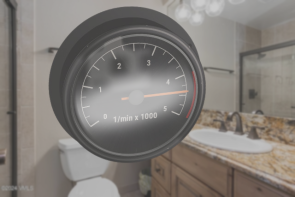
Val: 4375; rpm
